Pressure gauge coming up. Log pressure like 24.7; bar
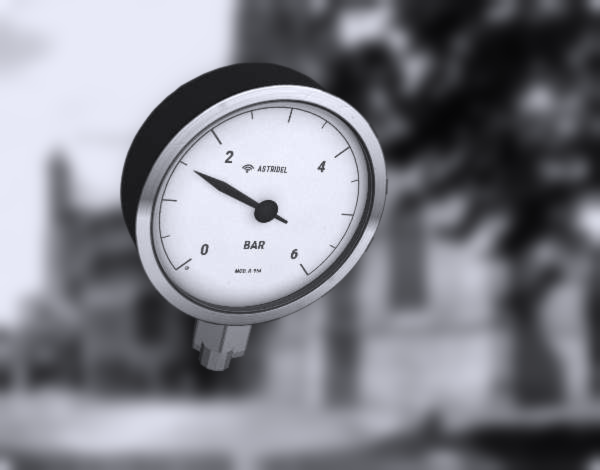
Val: 1.5; bar
